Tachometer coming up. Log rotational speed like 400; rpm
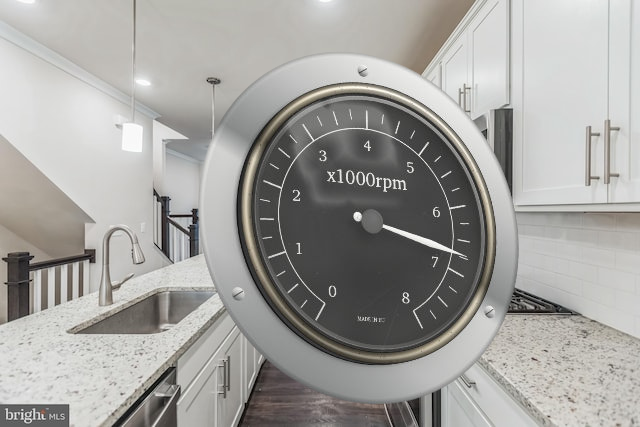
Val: 6750; rpm
